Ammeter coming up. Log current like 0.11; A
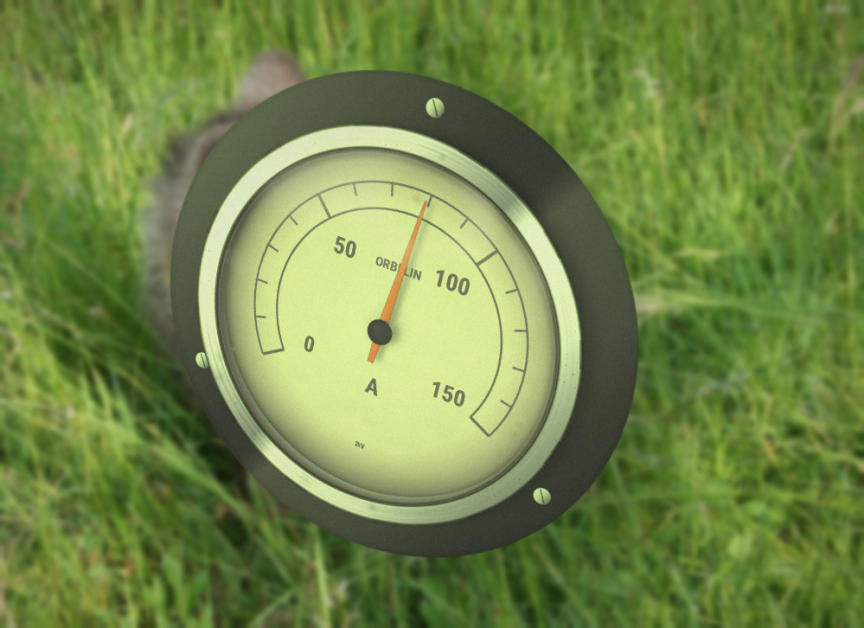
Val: 80; A
